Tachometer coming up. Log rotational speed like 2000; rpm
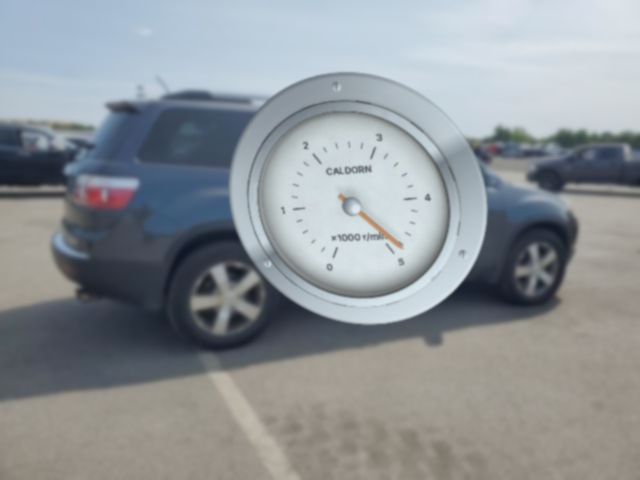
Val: 4800; rpm
